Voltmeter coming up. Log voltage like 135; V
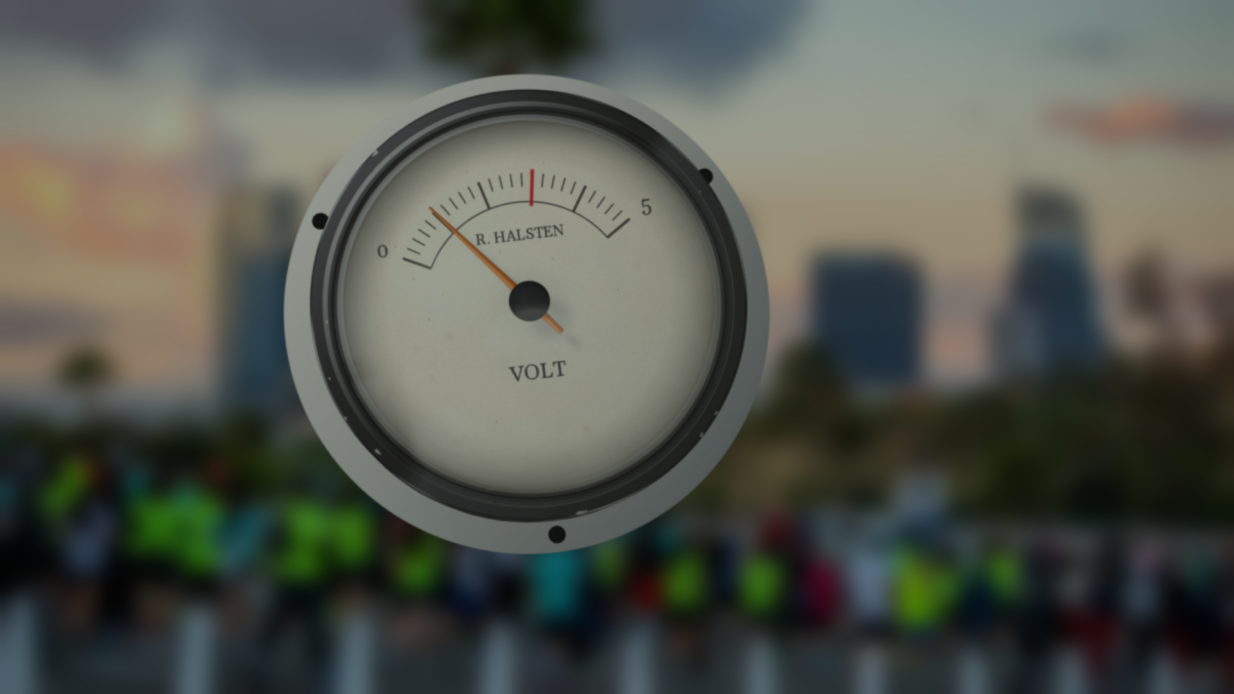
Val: 1; V
